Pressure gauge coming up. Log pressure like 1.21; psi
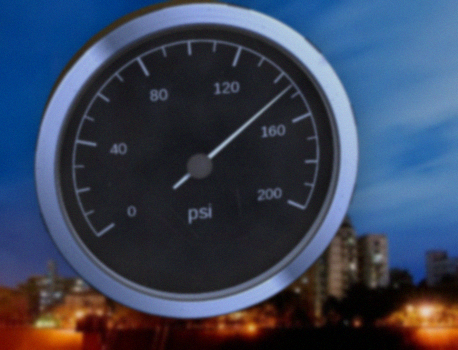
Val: 145; psi
